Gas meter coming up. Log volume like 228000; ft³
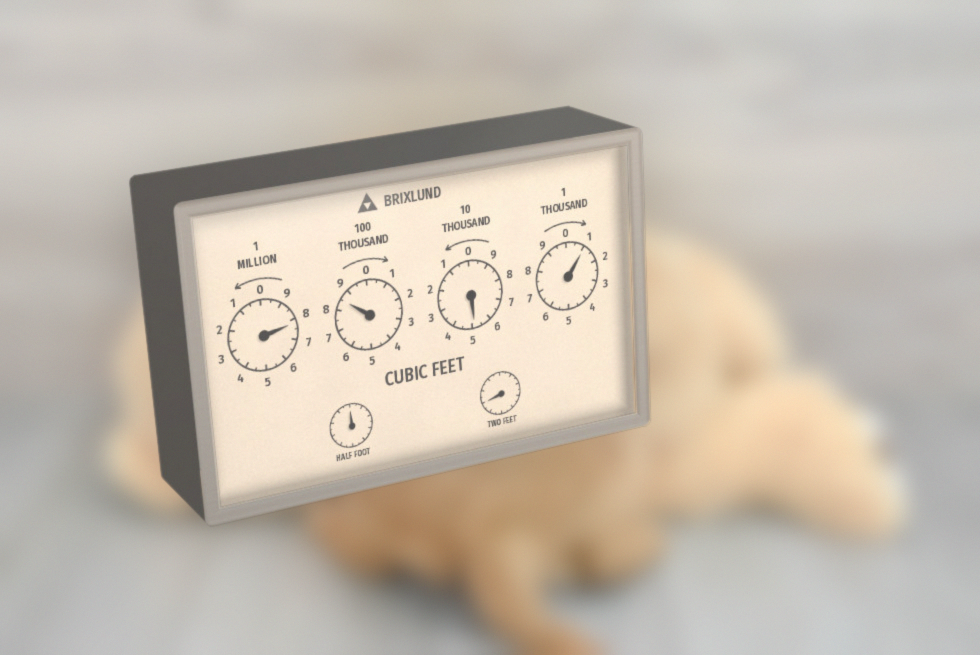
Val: 785100; ft³
